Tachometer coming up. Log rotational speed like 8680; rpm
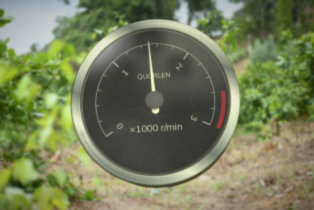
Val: 1500; rpm
